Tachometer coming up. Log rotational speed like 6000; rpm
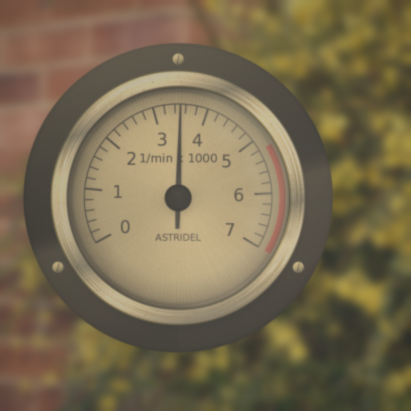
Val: 3500; rpm
